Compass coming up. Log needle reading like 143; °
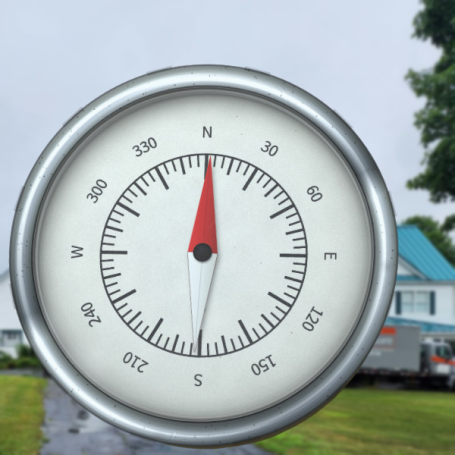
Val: 2.5; °
